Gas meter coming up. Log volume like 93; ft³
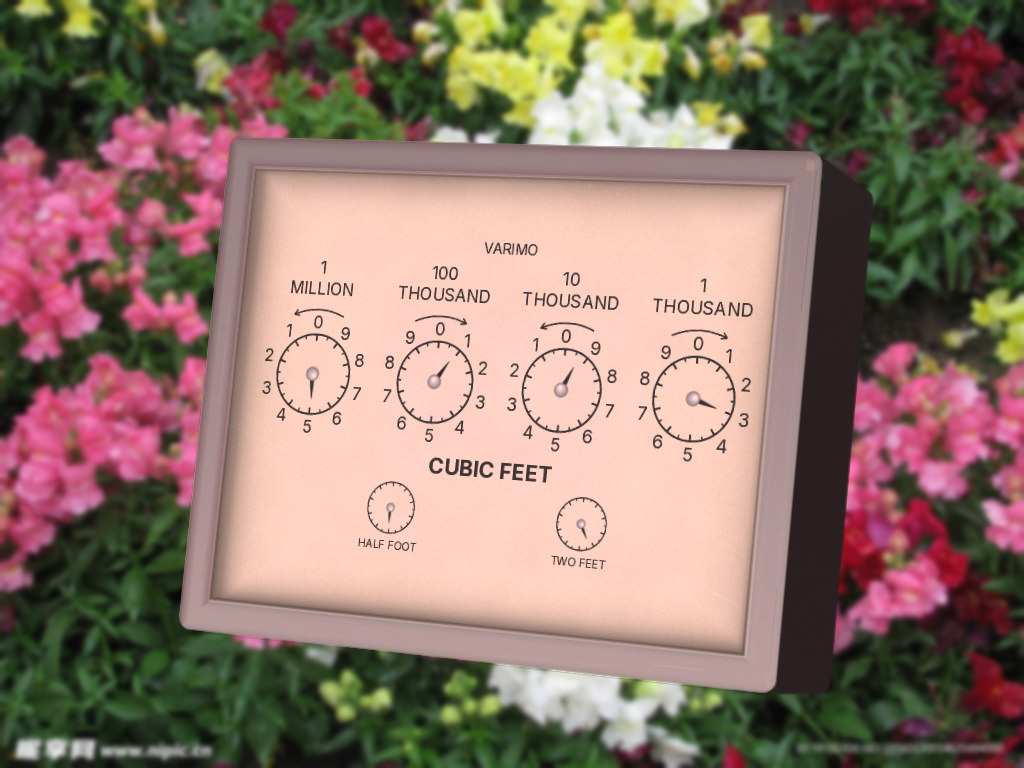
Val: 509300; ft³
